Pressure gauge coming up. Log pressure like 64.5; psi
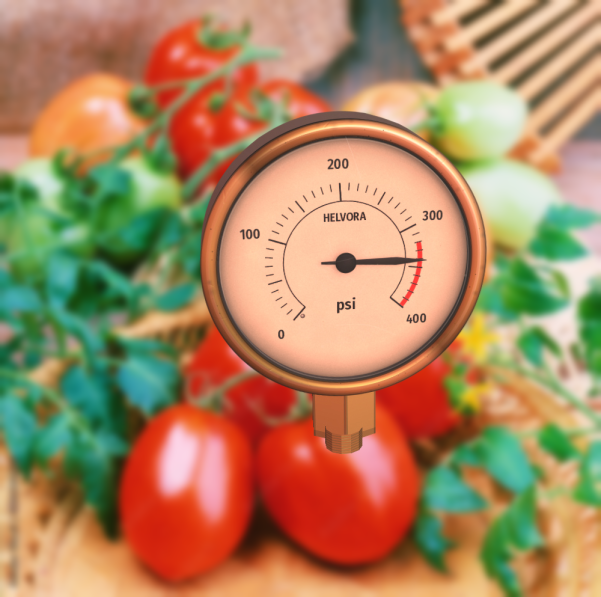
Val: 340; psi
